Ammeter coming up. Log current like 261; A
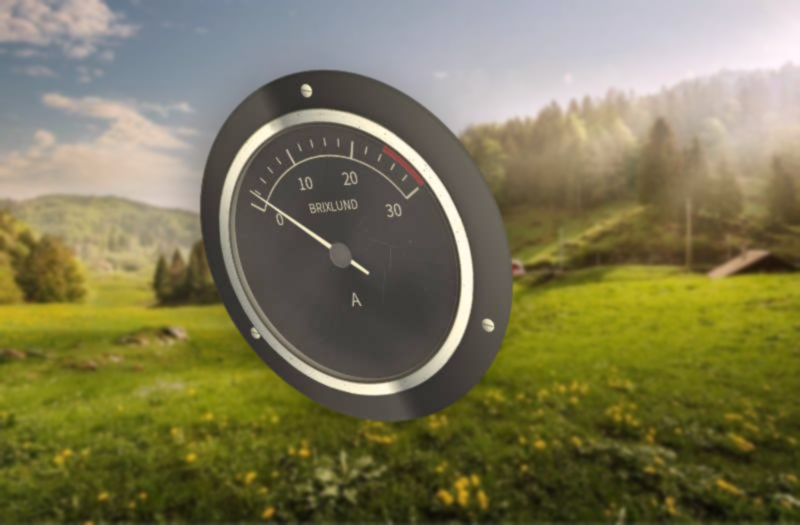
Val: 2; A
